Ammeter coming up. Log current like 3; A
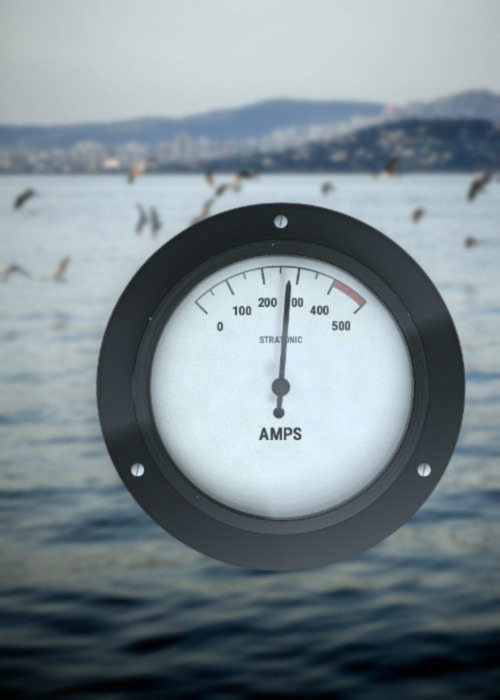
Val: 275; A
